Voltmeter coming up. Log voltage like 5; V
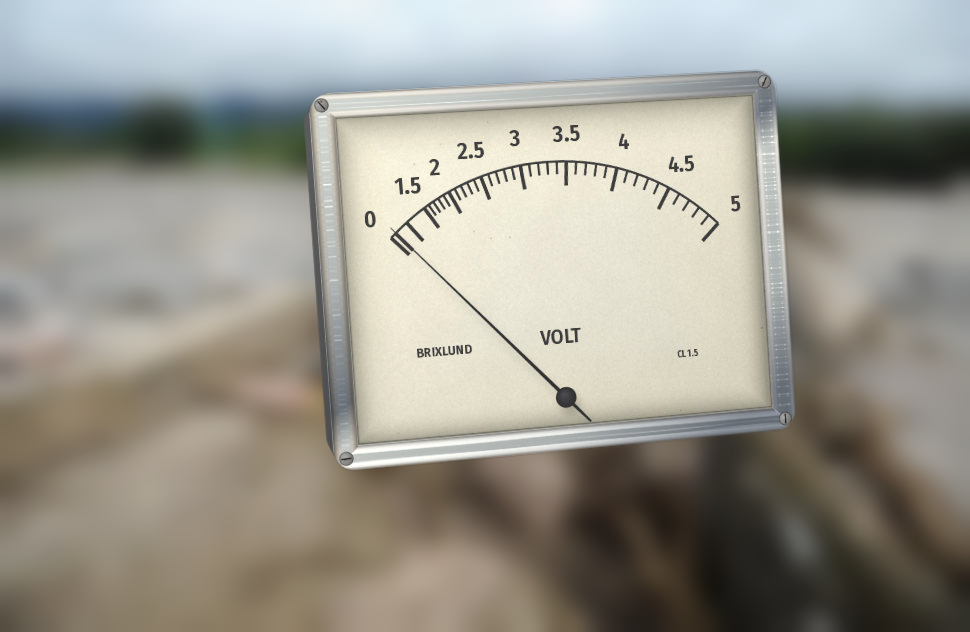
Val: 0.5; V
